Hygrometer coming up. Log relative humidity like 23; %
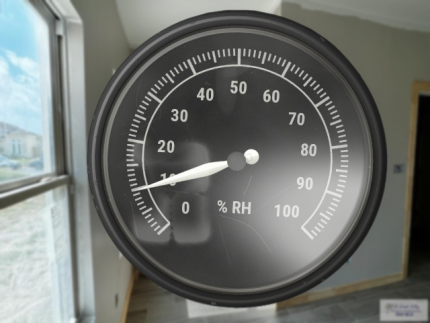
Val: 10; %
